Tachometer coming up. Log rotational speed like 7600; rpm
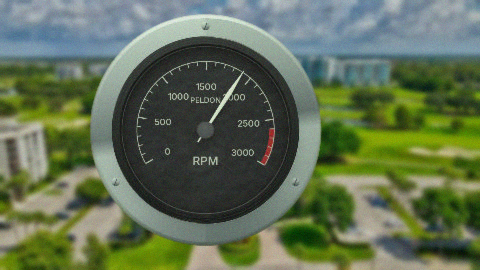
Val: 1900; rpm
